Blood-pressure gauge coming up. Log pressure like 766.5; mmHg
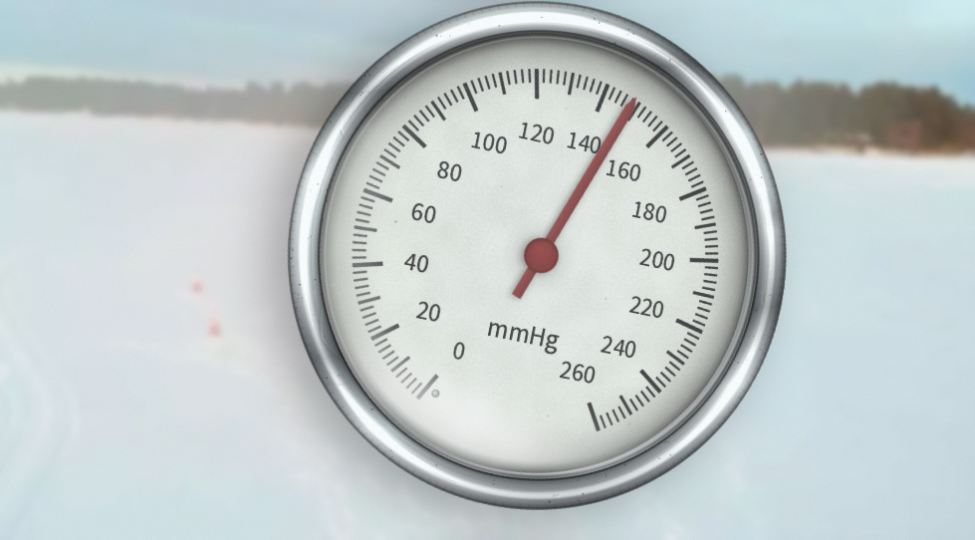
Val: 148; mmHg
